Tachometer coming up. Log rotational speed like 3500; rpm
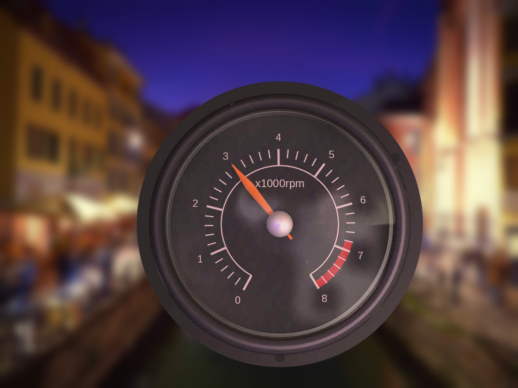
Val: 3000; rpm
